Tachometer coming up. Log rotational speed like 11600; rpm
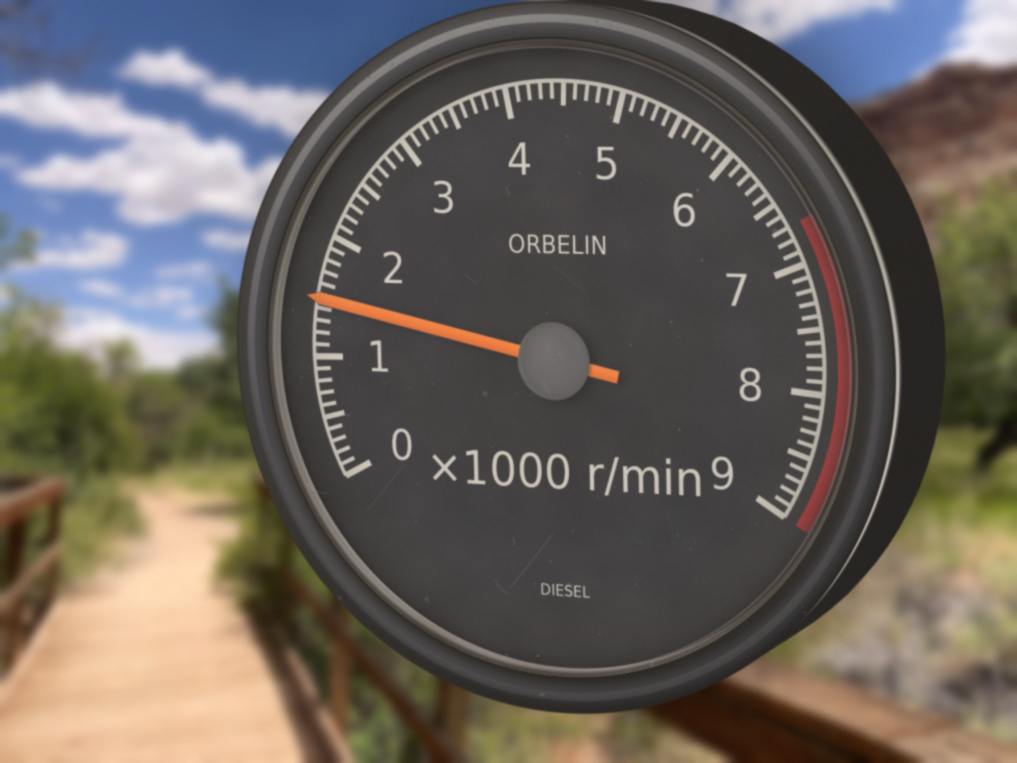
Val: 1500; rpm
